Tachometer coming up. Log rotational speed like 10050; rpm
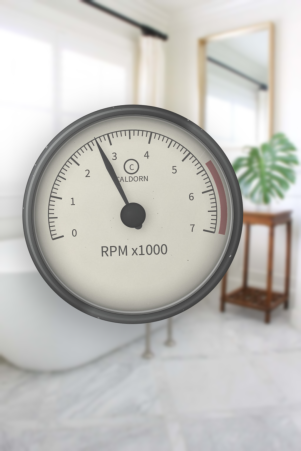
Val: 2700; rpm
